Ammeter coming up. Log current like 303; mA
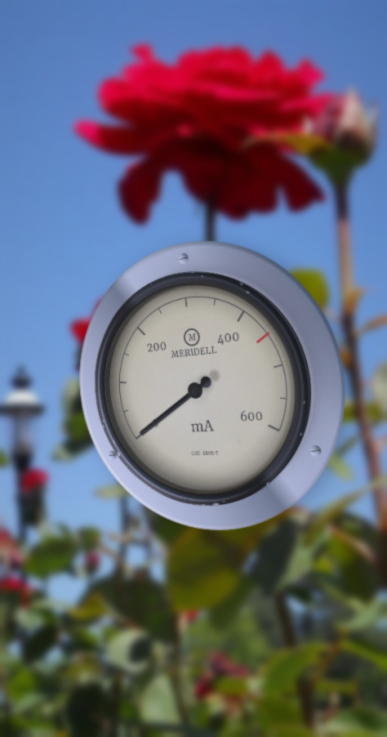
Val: 0; mA
